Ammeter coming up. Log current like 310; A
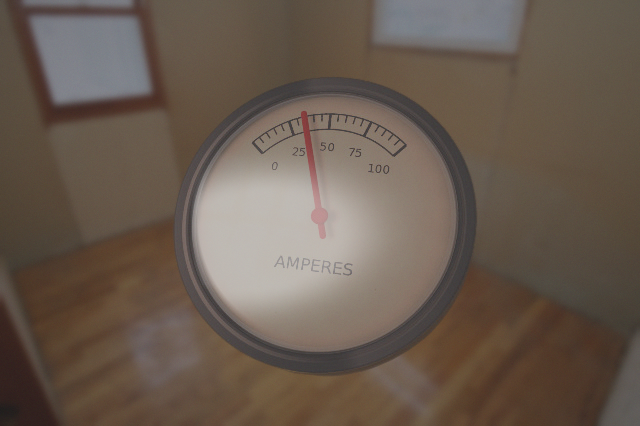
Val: 35; A
